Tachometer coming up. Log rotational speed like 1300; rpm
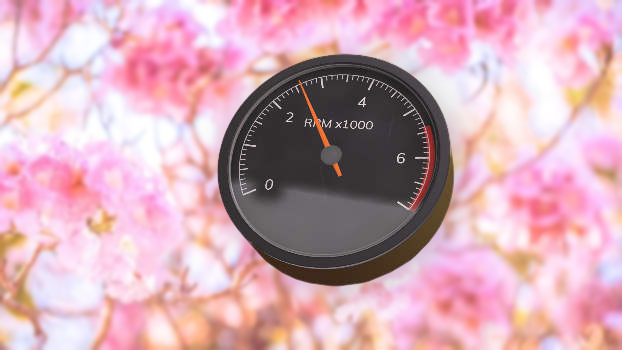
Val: 2600; rpm
